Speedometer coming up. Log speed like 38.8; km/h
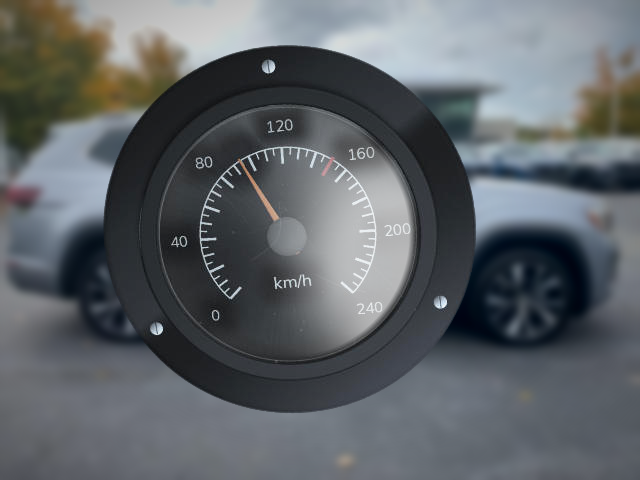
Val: 95; km/h
